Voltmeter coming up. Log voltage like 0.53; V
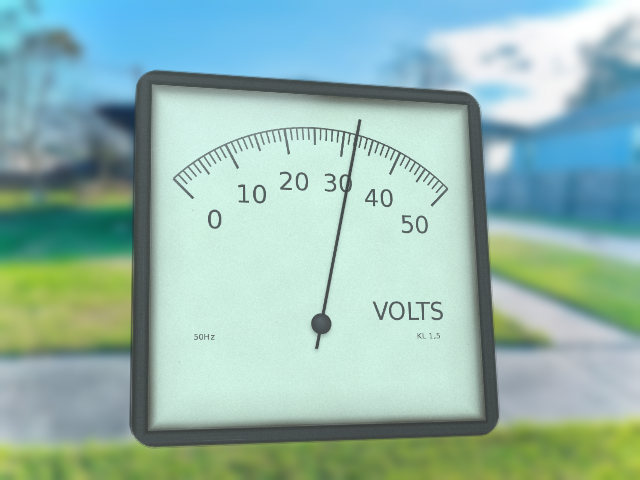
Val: 32; V
